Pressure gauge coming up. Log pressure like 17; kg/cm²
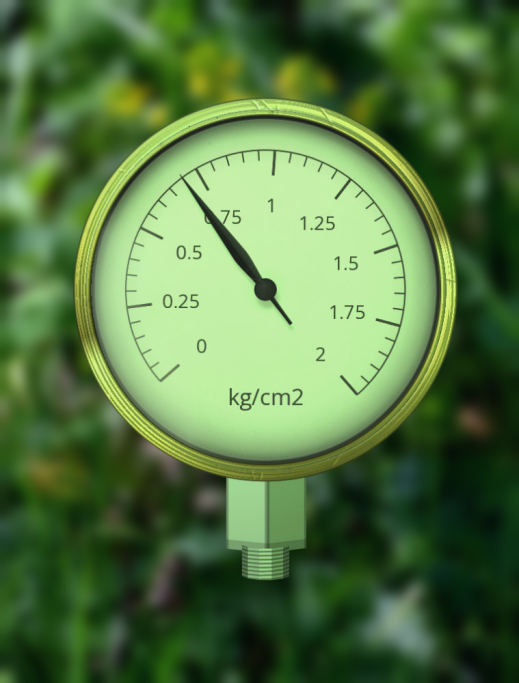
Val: 0.7; kg/cm²
